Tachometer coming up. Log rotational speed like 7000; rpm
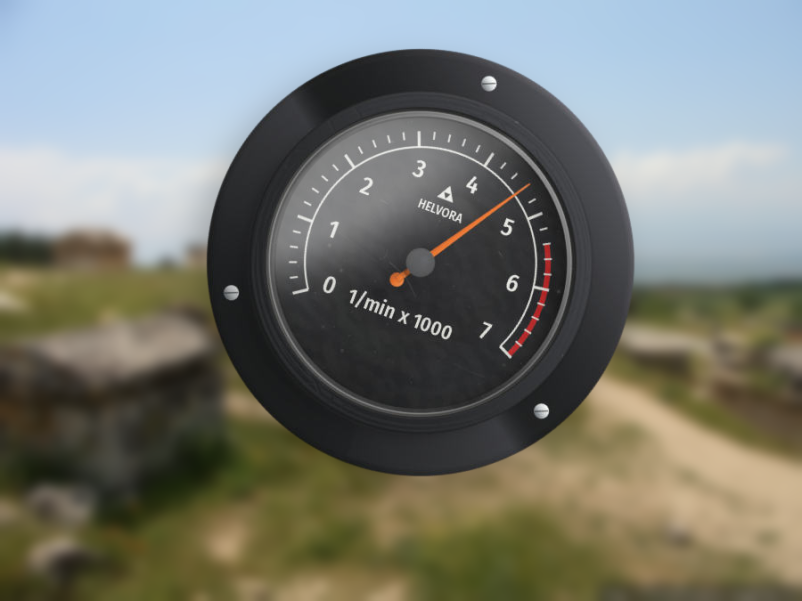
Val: 4600; rpm
